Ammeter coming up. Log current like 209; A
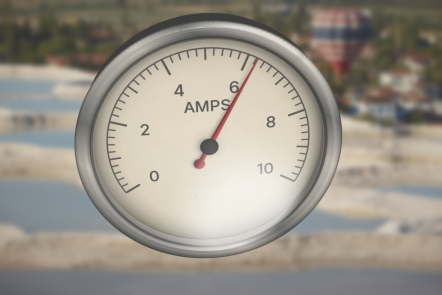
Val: 6.2; A
